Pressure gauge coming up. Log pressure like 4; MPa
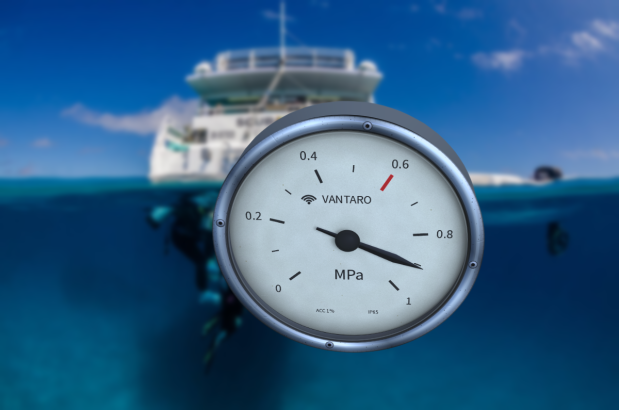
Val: 0.9; MPa
